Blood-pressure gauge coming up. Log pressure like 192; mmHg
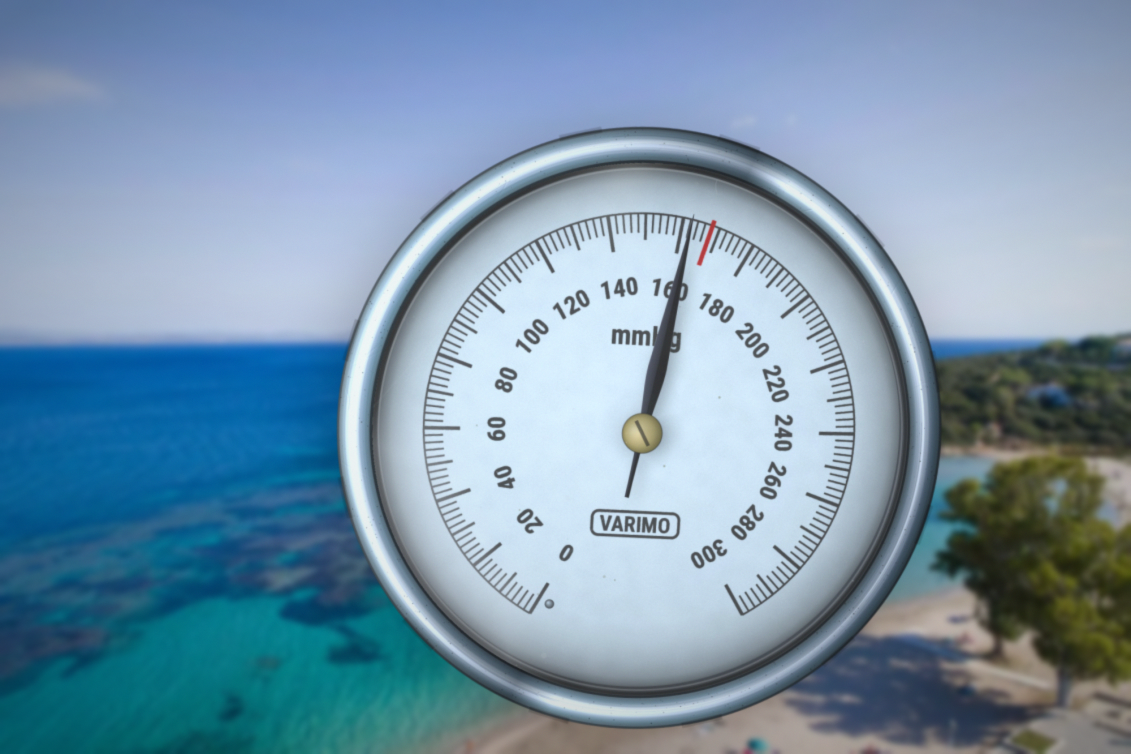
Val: 162; mmHg
